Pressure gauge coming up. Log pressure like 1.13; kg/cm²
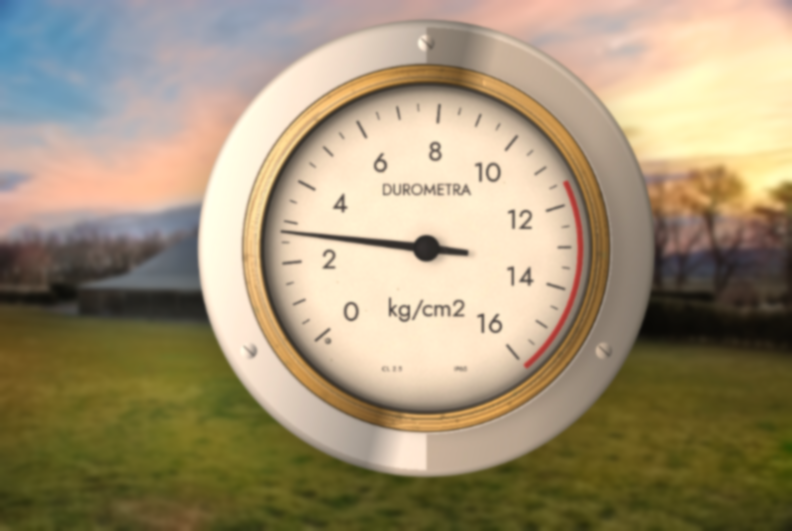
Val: 2.75; kg/cm²
